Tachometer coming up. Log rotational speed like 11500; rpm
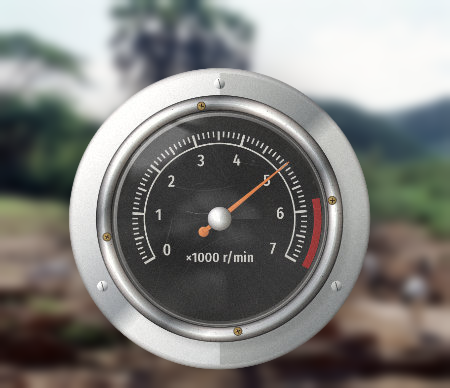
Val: 5000; rpm
